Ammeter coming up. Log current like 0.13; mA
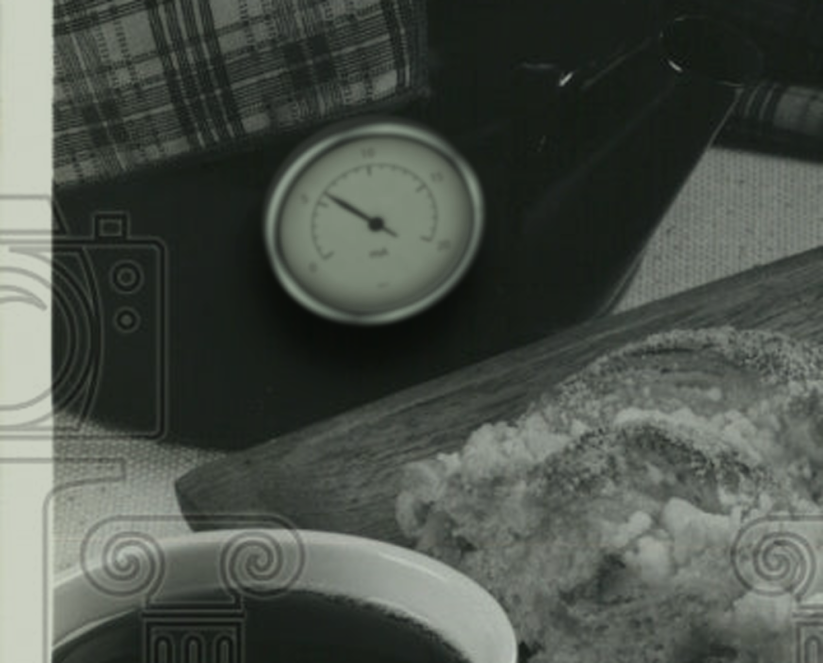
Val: 6; mA
